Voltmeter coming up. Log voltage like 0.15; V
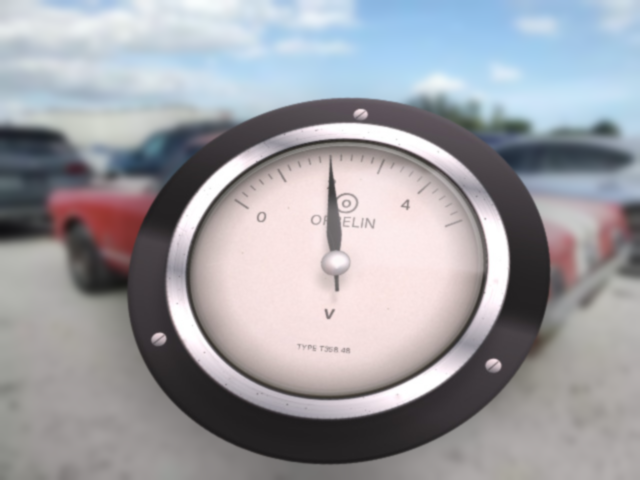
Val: 2; V
